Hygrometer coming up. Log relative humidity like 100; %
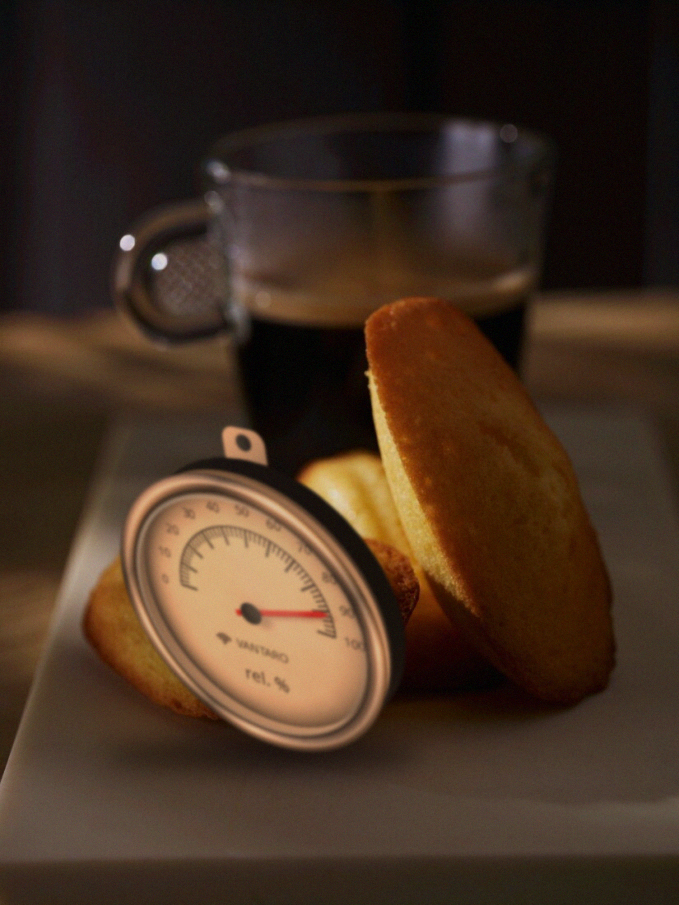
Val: 90; %
